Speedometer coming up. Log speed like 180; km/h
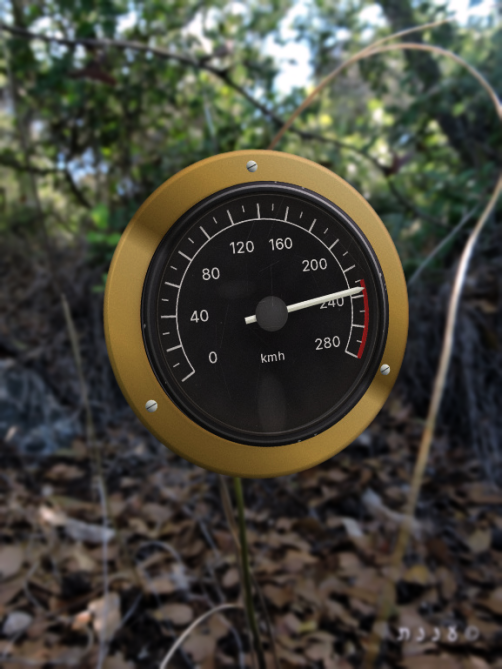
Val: 235; km/h
